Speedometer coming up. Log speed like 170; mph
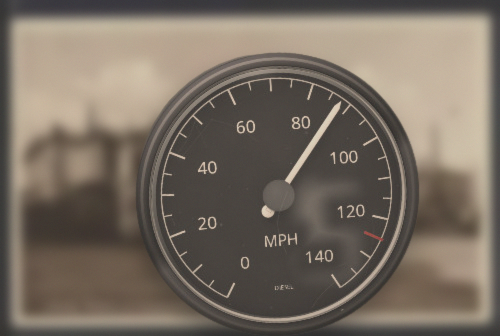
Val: 87.5; mph
